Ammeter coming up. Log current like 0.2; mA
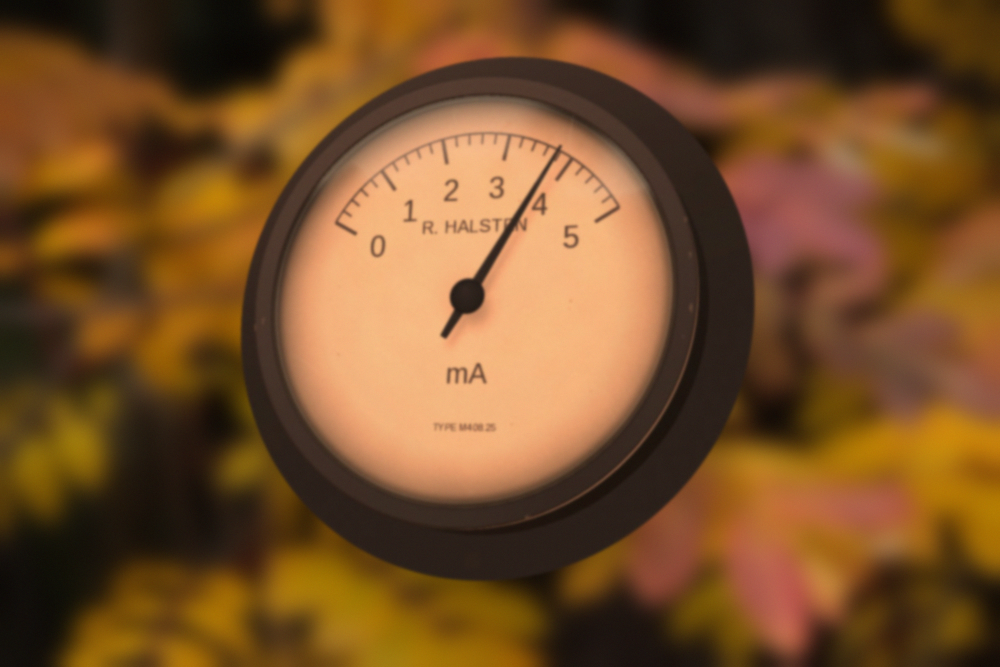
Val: 3.8; mA
